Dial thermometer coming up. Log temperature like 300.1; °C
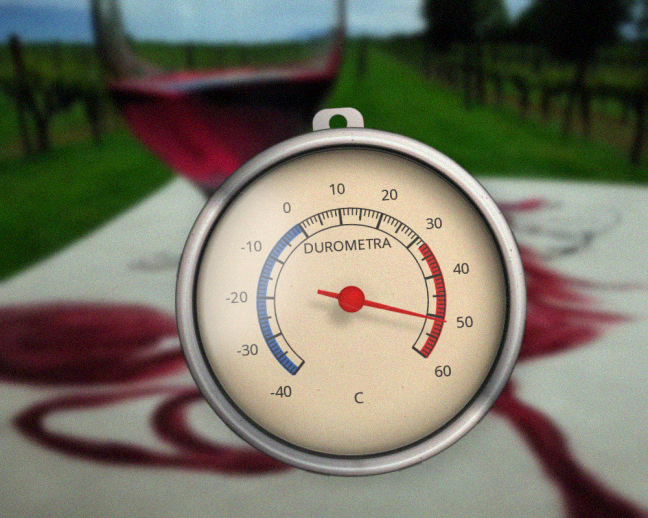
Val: 51; °C
